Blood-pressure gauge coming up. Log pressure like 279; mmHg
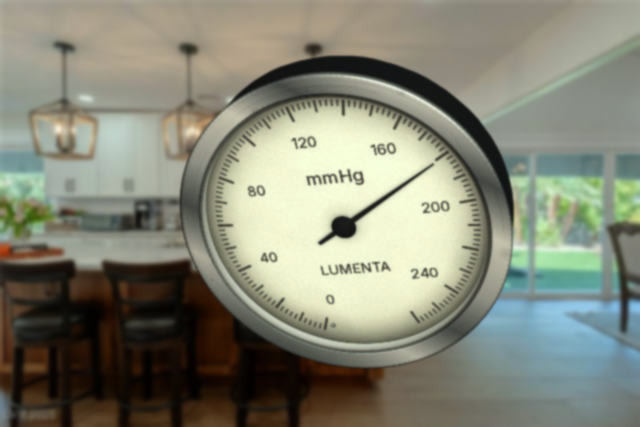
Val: 180; mmHg
